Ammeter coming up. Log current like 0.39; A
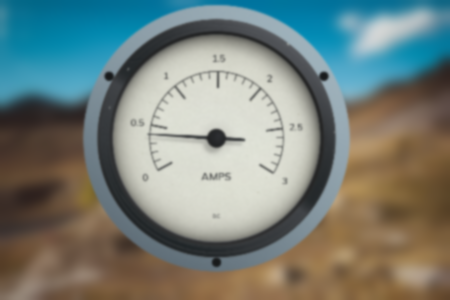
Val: 0.4; A
